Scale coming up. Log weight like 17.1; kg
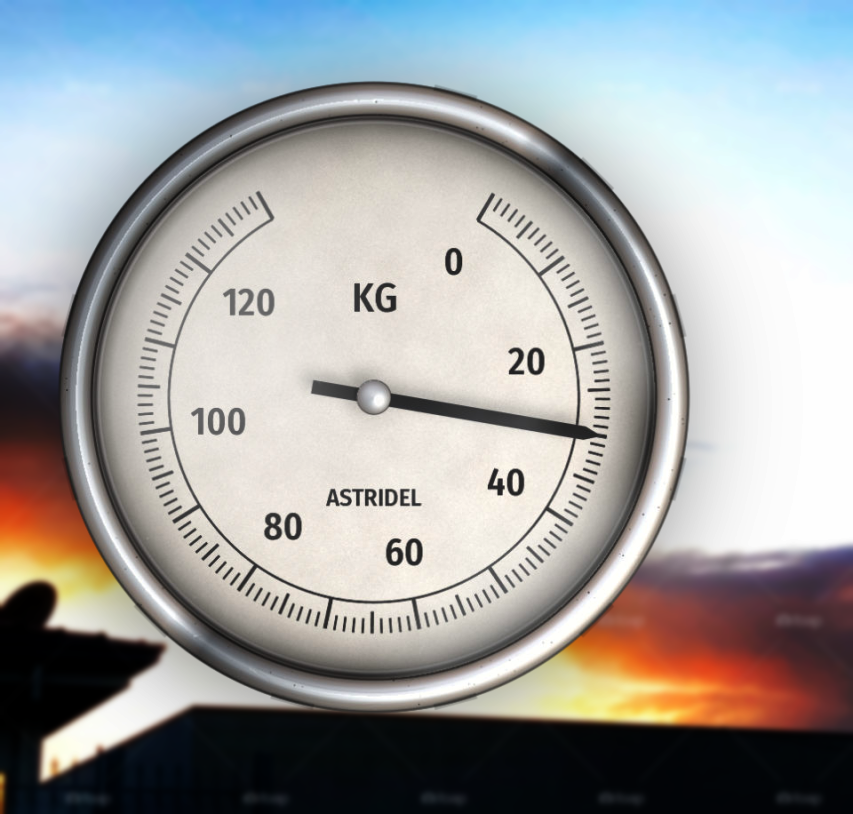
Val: 30; kg
